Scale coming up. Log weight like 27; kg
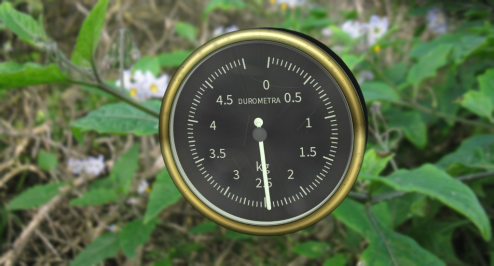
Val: 2.45; kg
